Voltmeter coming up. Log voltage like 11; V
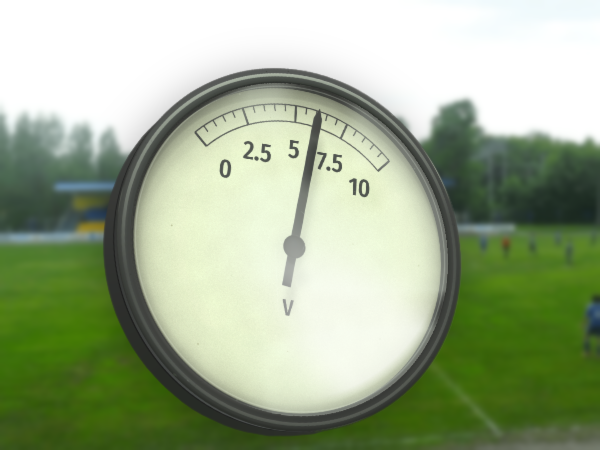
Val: 6; V
